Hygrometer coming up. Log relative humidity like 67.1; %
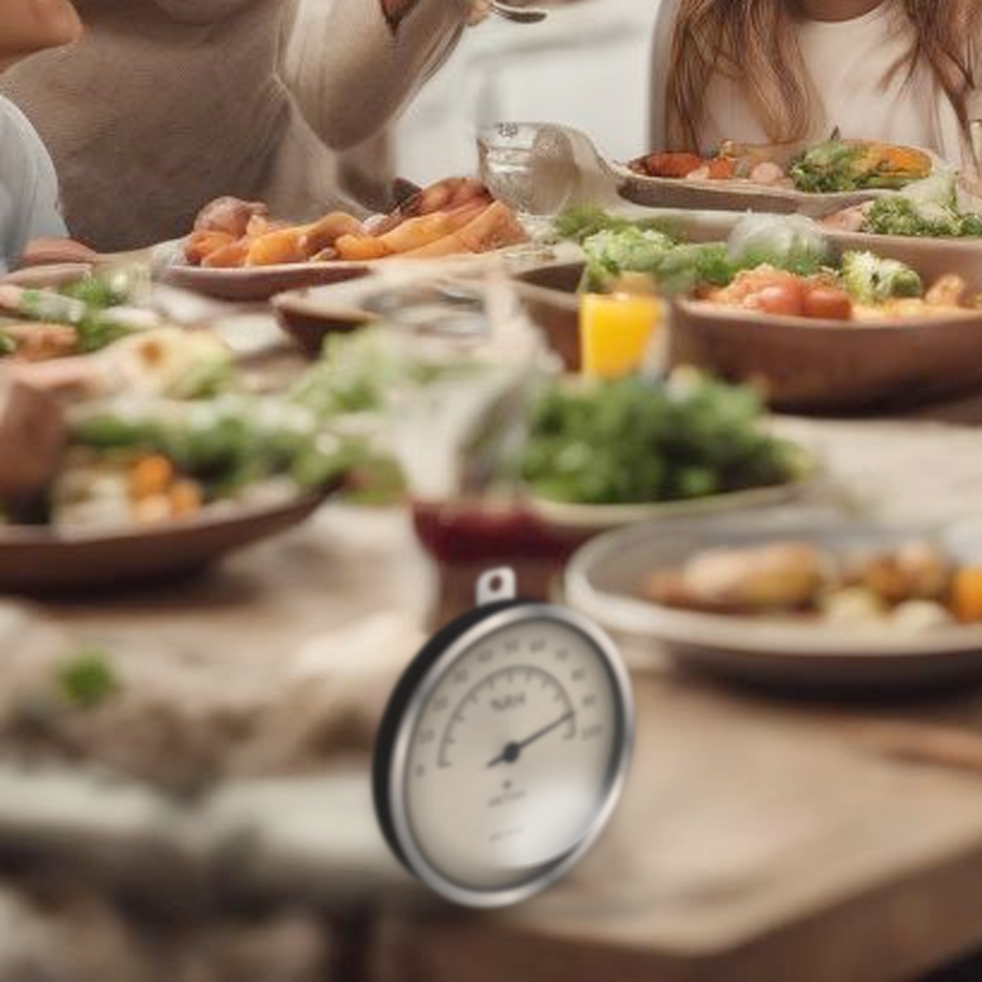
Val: 90; %
